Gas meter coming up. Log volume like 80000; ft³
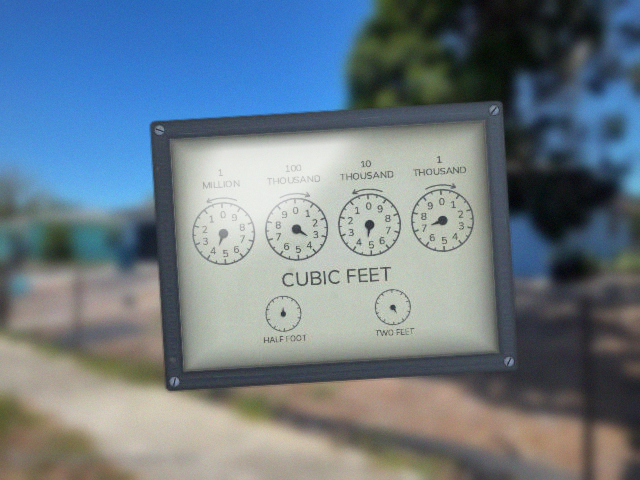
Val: 434700; ft³
